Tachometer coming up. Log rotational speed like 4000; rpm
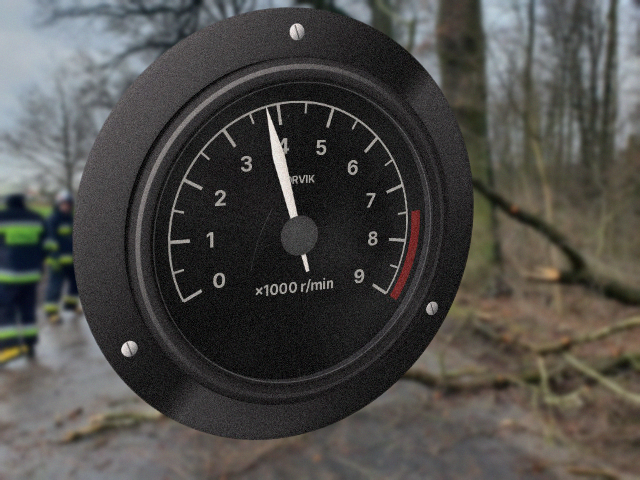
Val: 3750; rpm
